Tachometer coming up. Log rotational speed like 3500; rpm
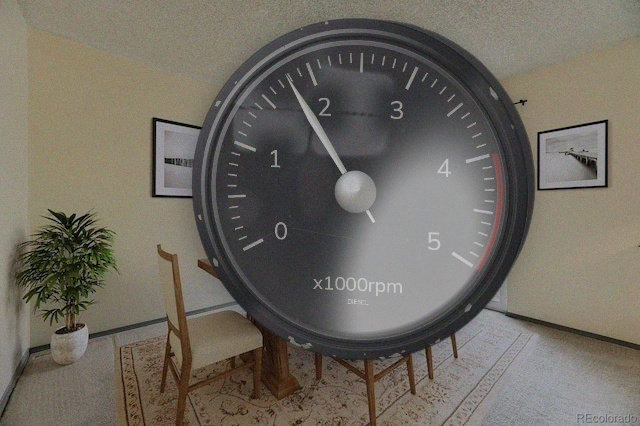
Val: 1800; rpm
